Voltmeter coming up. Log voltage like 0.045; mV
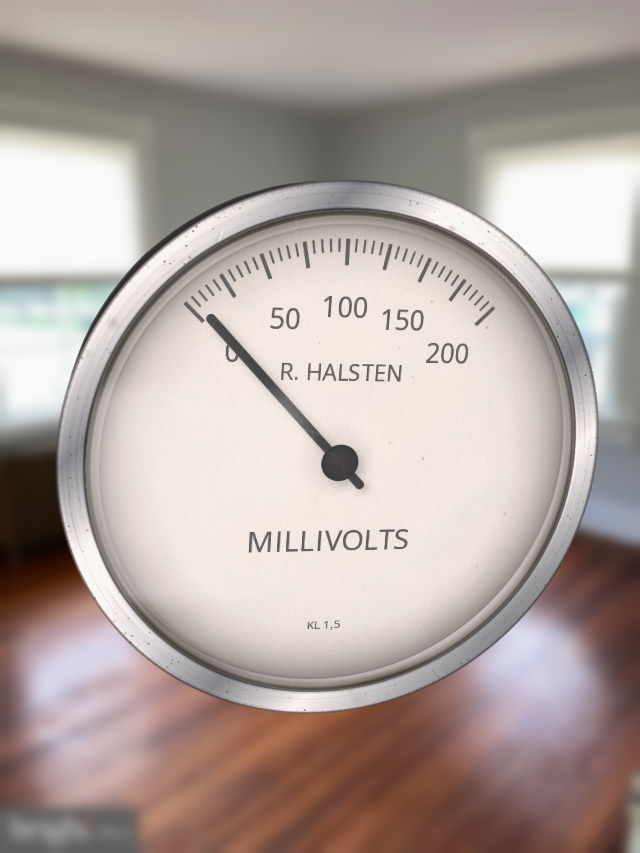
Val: 5; mV
